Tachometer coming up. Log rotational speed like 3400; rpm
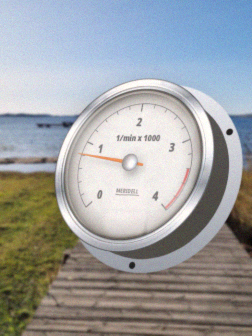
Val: 800; rpm
